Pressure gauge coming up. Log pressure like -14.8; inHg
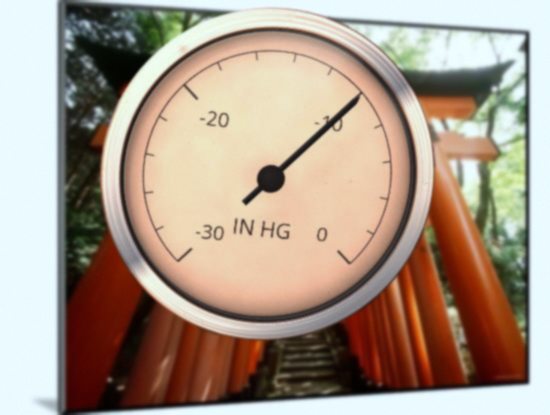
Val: -10; inHg
